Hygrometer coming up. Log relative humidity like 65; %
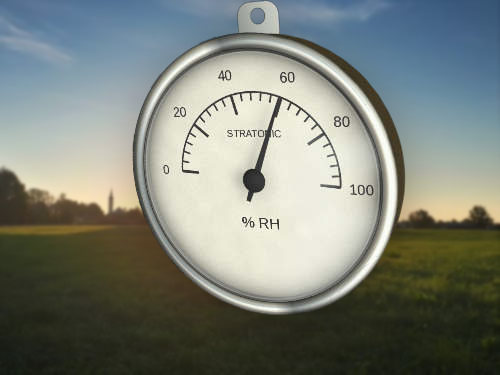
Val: 60; %
